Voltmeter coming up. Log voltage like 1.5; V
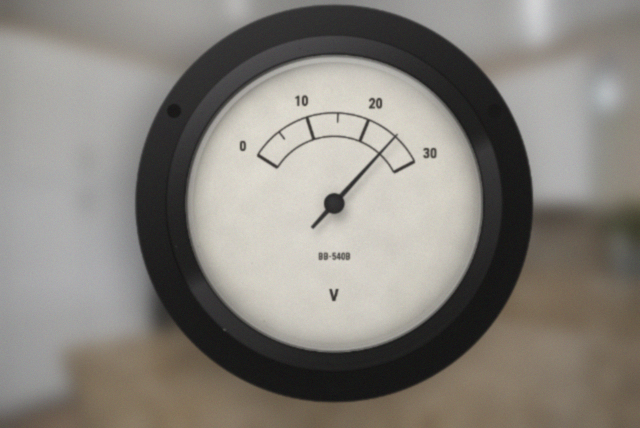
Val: 25; V
